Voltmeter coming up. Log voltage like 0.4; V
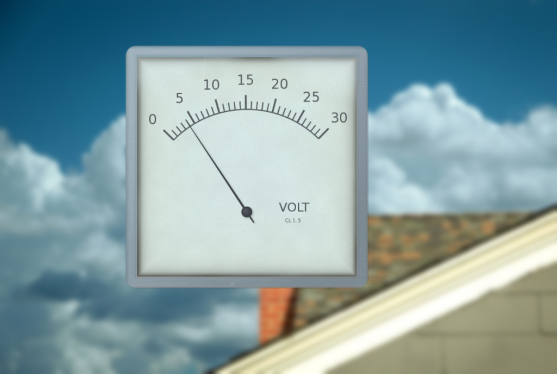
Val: 4; V
